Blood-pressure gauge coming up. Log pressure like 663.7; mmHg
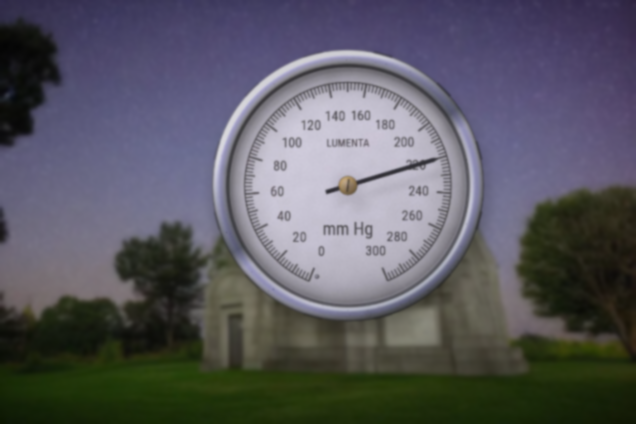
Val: 220; mmHg
